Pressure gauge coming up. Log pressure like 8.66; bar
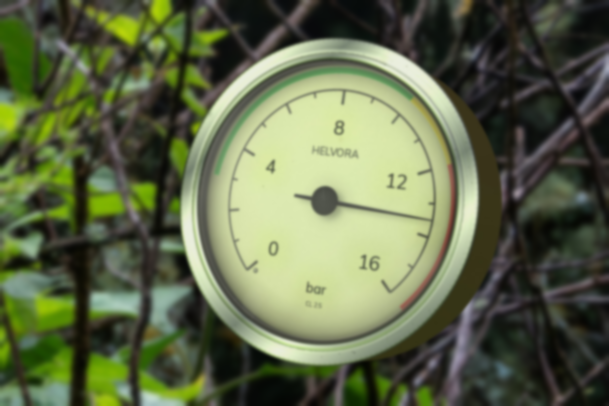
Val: 13.5; bar
